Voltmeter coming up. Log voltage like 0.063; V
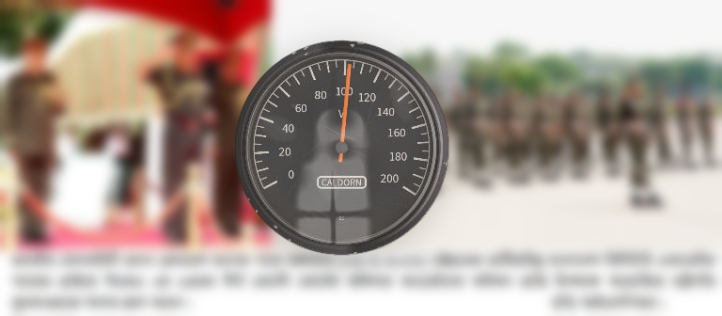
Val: 102.5; V
